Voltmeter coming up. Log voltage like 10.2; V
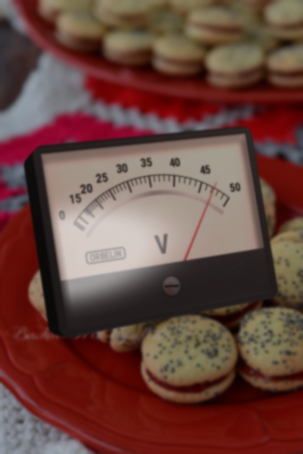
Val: 47; V
